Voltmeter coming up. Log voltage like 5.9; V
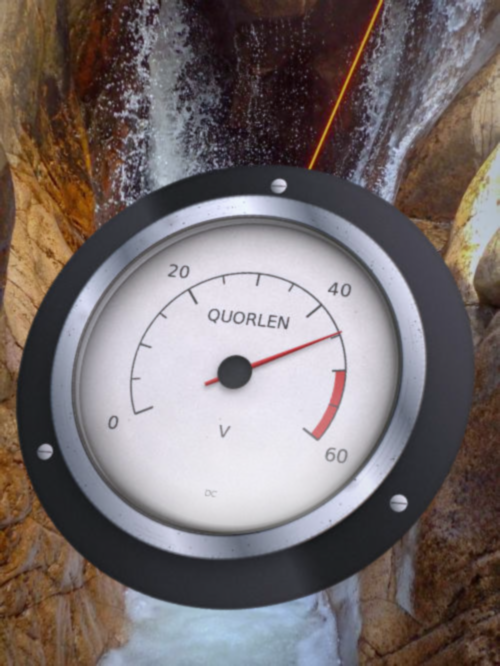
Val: 45; V
